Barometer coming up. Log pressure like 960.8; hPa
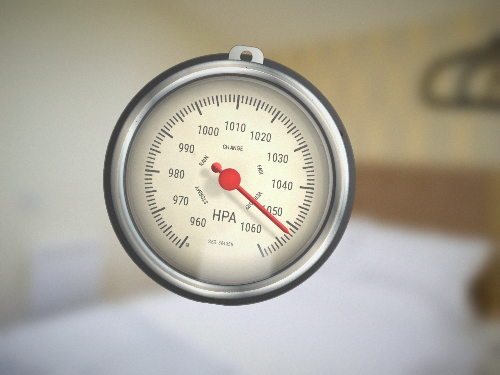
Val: 1052; hPa
